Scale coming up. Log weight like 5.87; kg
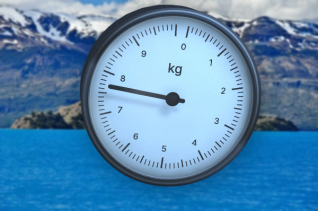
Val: 7.7; kg
